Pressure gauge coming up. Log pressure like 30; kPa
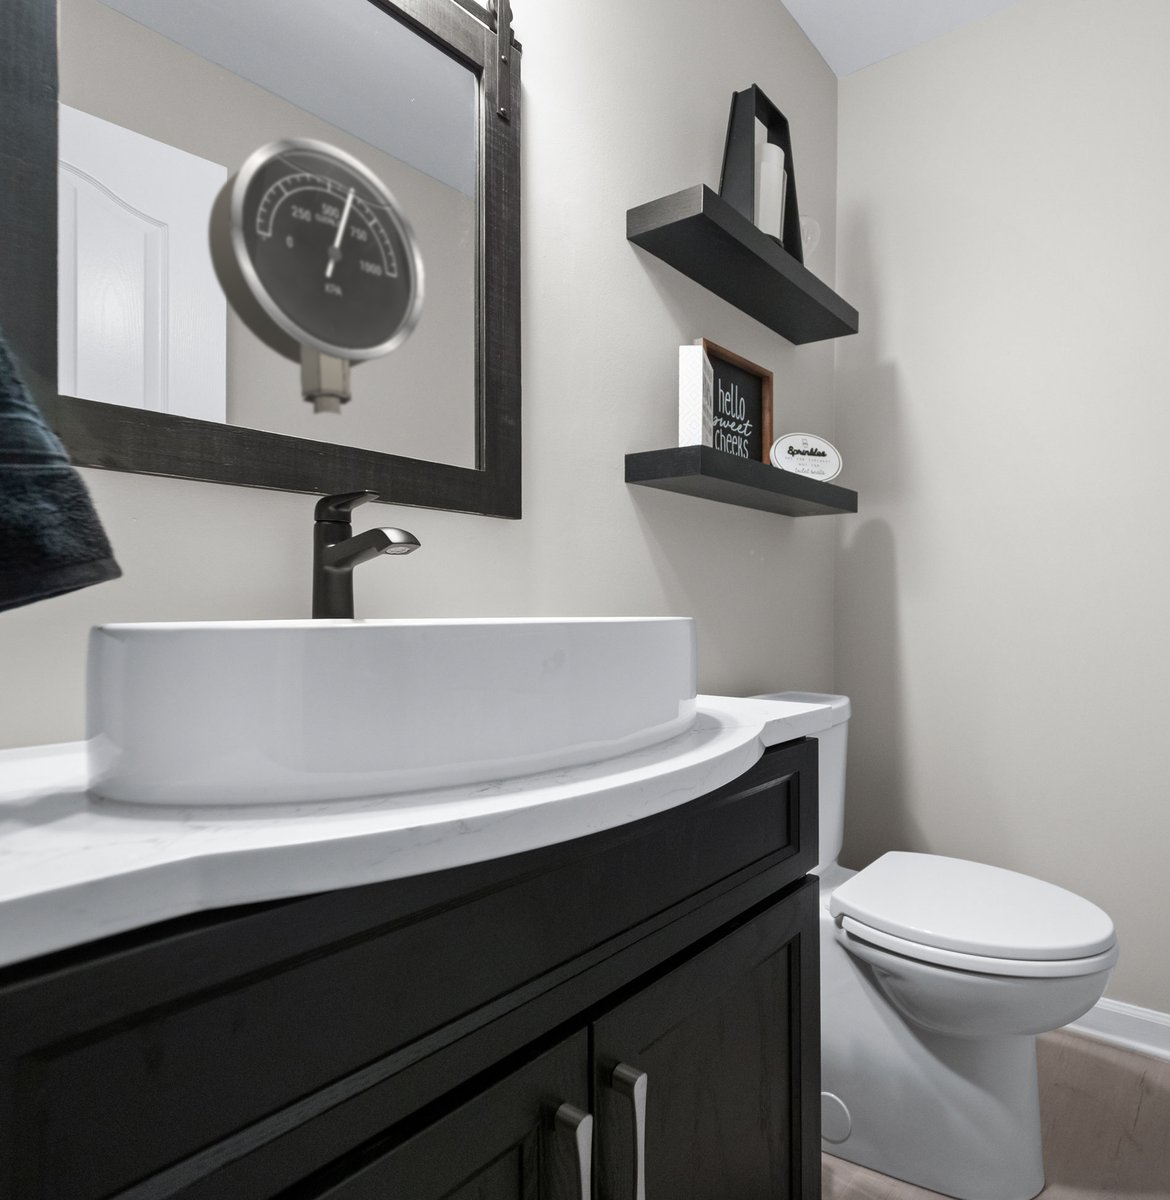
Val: 600; kPa
